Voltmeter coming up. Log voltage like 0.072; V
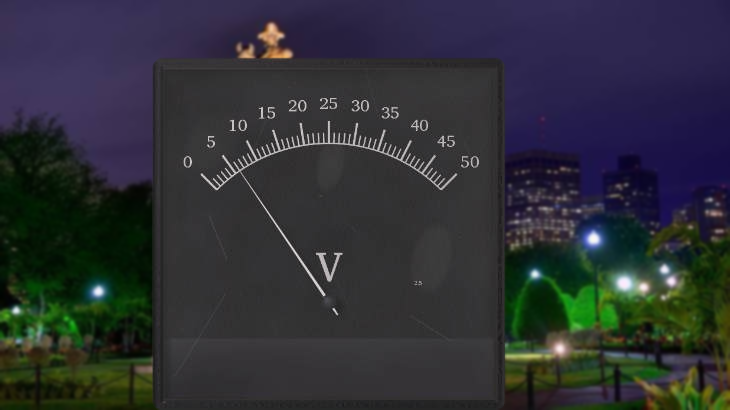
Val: 6; V
